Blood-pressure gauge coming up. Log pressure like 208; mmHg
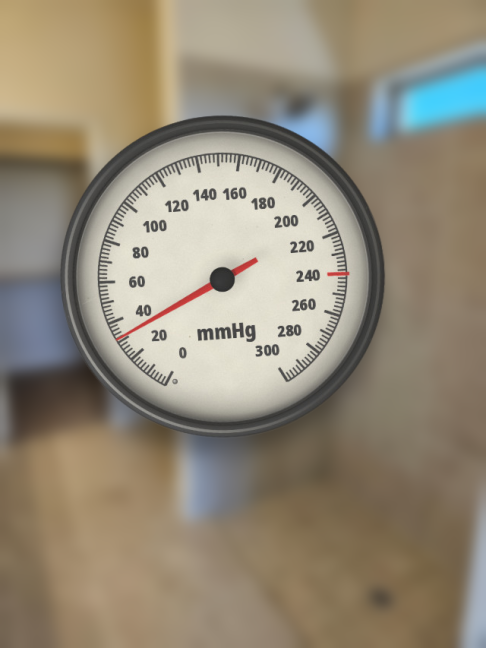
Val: 32; mmHg
